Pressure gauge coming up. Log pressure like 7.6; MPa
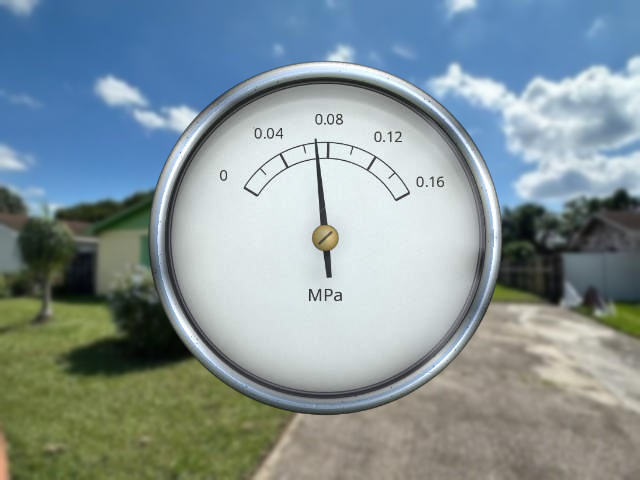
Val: 0.07; MPa
